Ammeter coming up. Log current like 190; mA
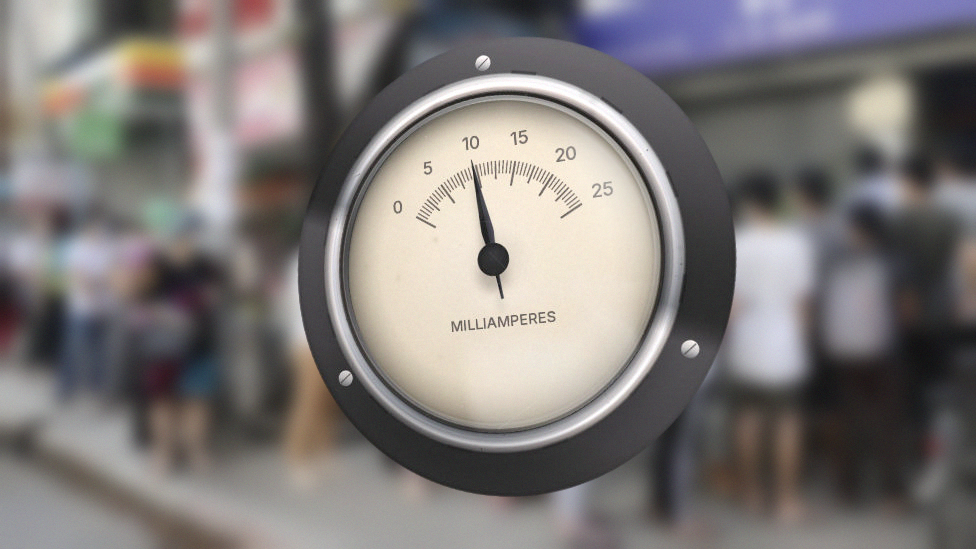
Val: 10; mA
